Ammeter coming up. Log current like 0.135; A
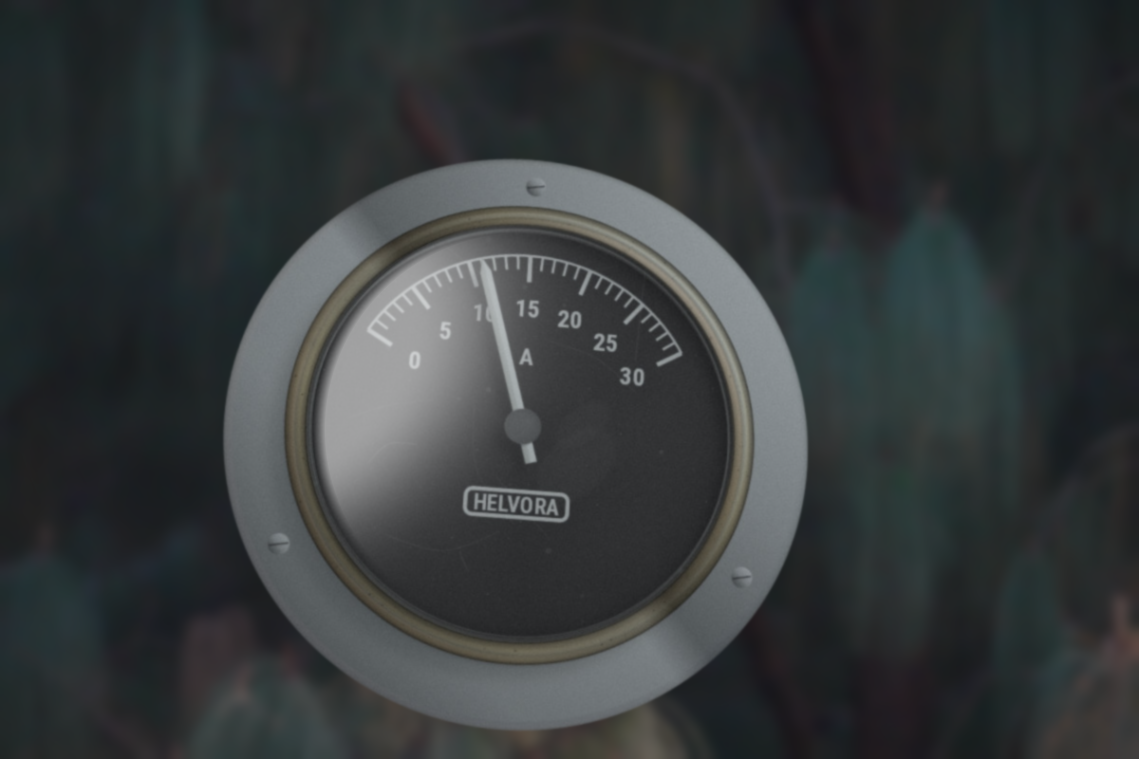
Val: 11; A
